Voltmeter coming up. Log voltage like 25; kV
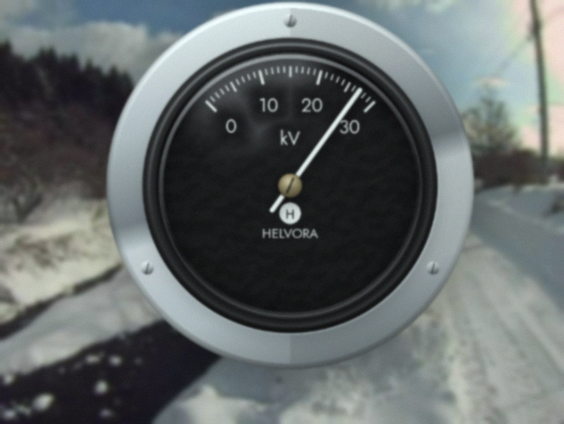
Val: 27; kV
